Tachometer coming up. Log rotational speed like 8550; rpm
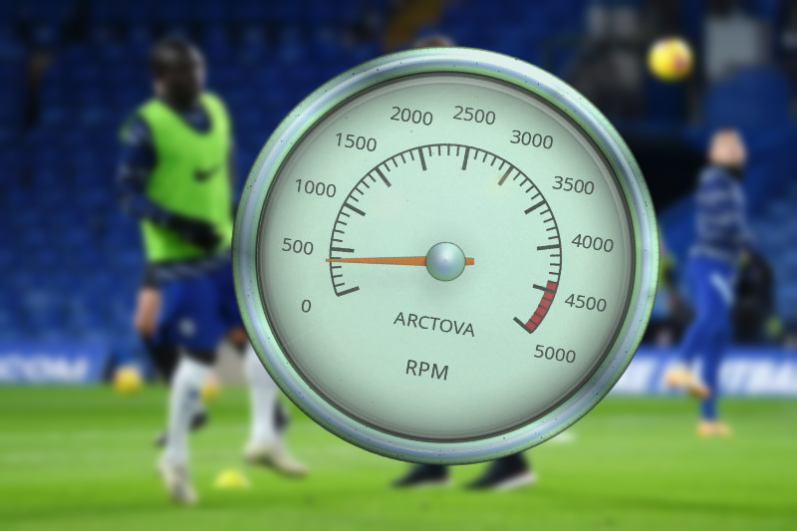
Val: 400; rpm
